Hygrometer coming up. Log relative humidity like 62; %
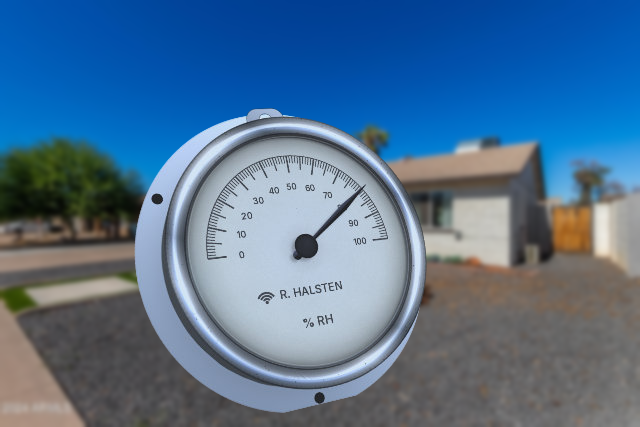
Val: 80; %
